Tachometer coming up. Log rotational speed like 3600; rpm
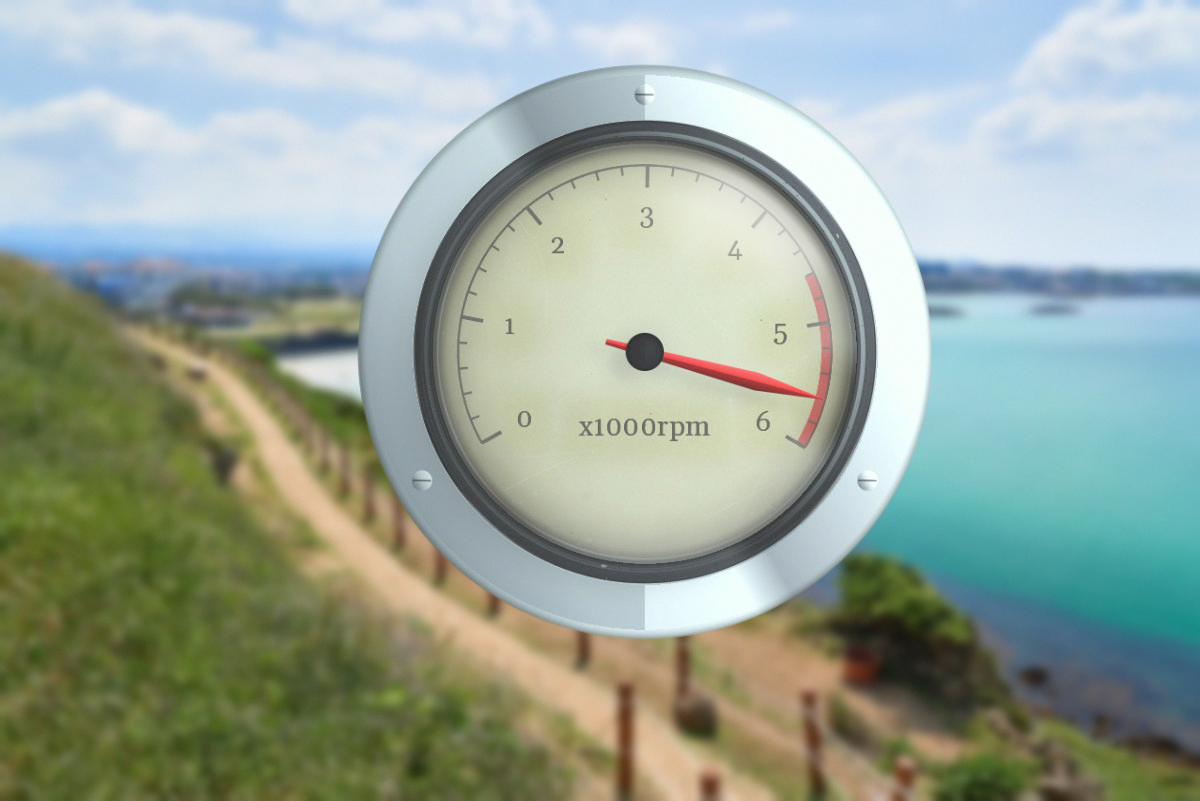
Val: 5600; rpm
